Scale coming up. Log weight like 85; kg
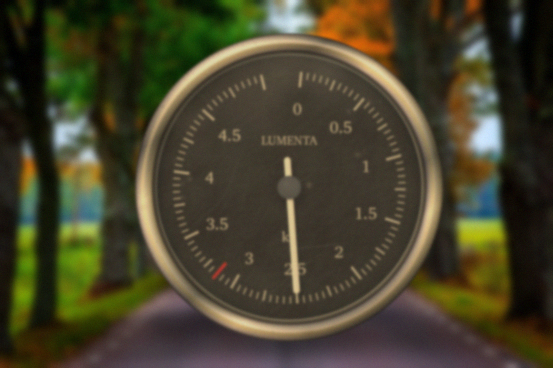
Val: 2.5; kg
